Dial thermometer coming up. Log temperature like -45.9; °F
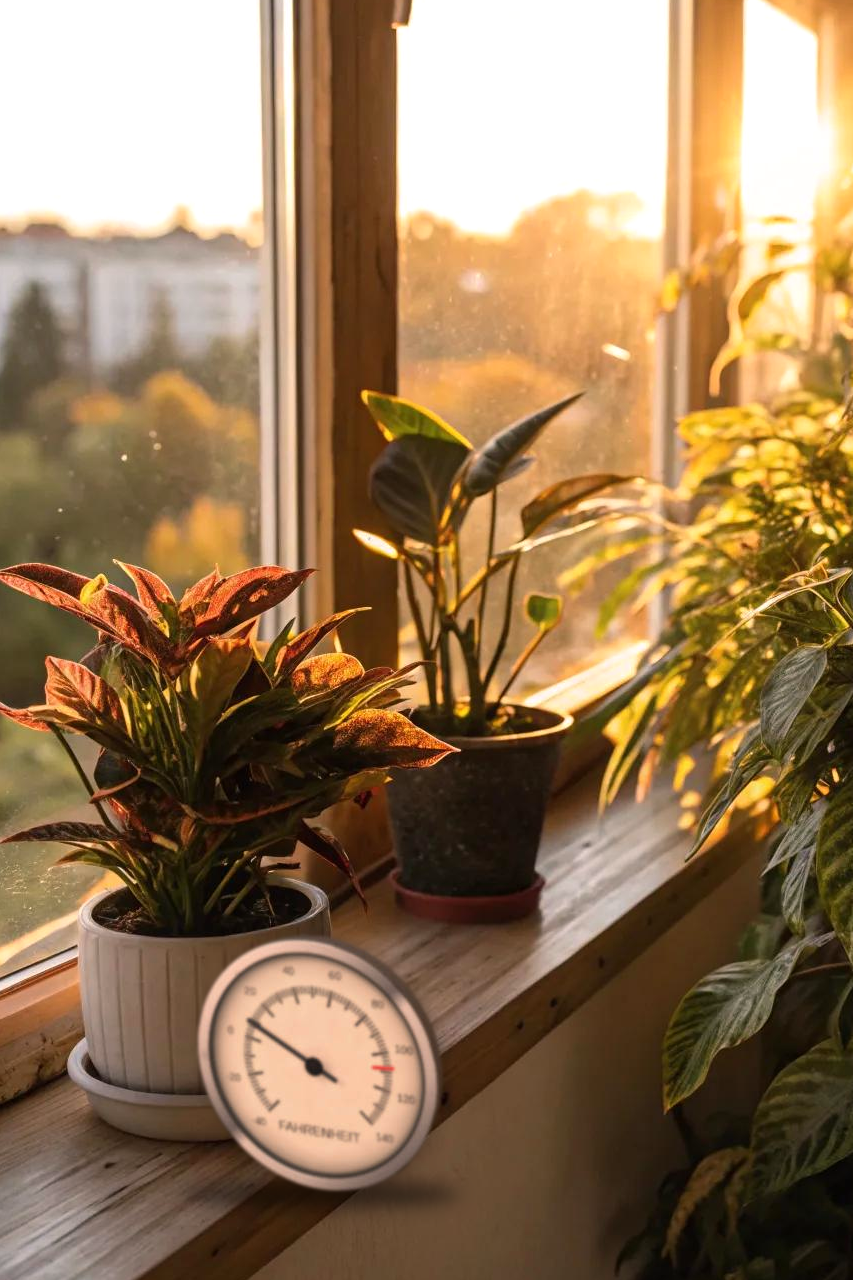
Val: 10; °F
